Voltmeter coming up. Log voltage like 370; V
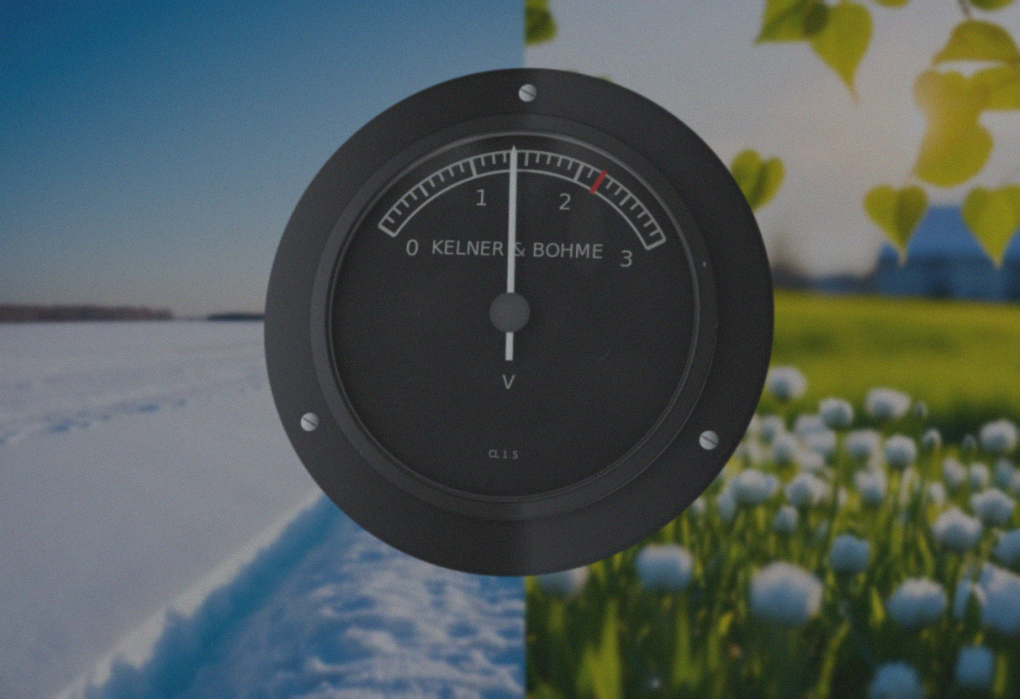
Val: 1.4; V
